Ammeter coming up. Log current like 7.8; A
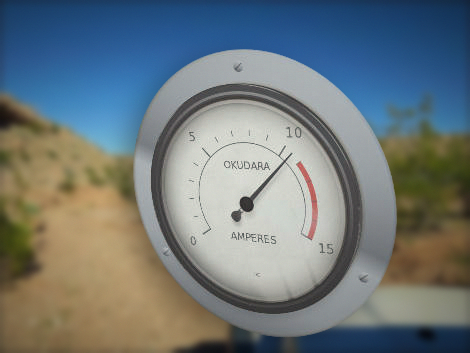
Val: 10.5; A
